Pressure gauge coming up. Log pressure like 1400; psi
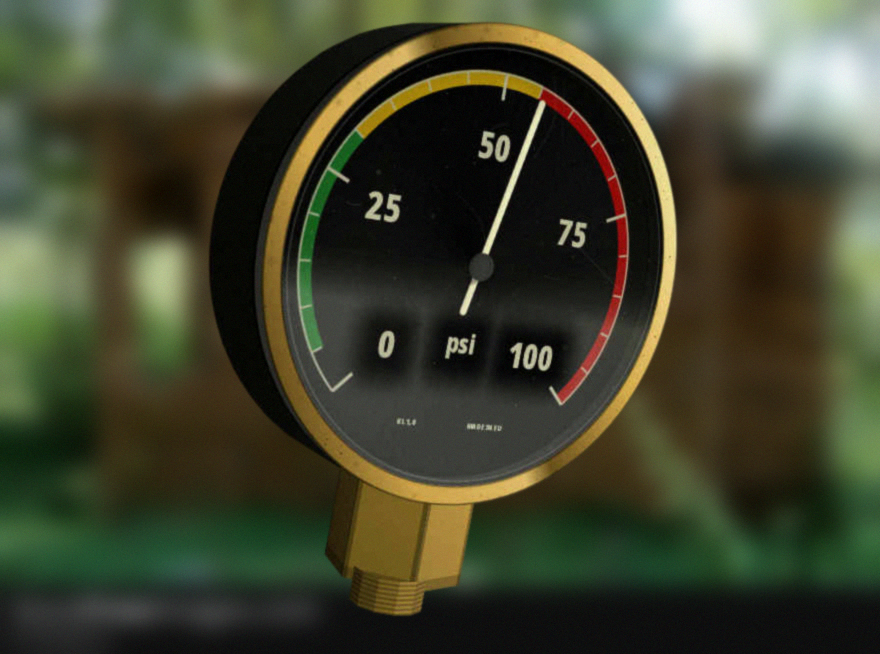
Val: 55; psi
